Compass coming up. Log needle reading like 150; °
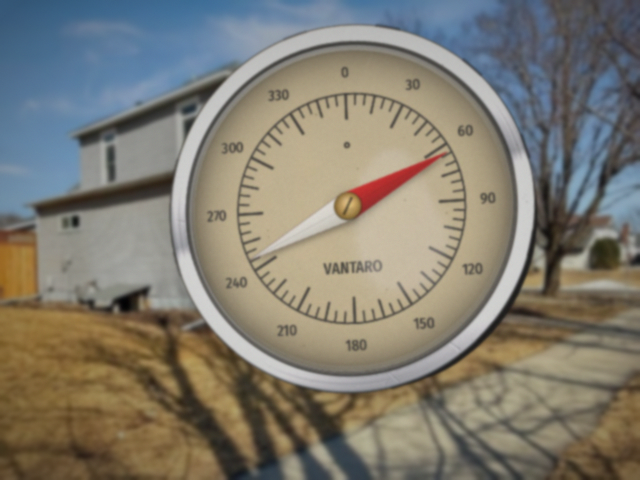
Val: 65; °
